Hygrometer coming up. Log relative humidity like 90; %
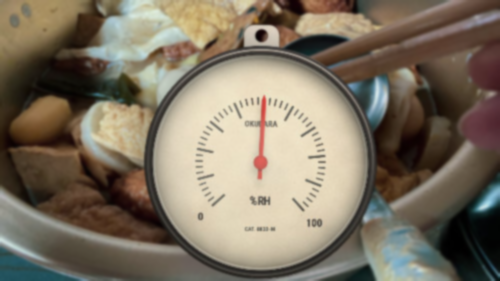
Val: 50; %
